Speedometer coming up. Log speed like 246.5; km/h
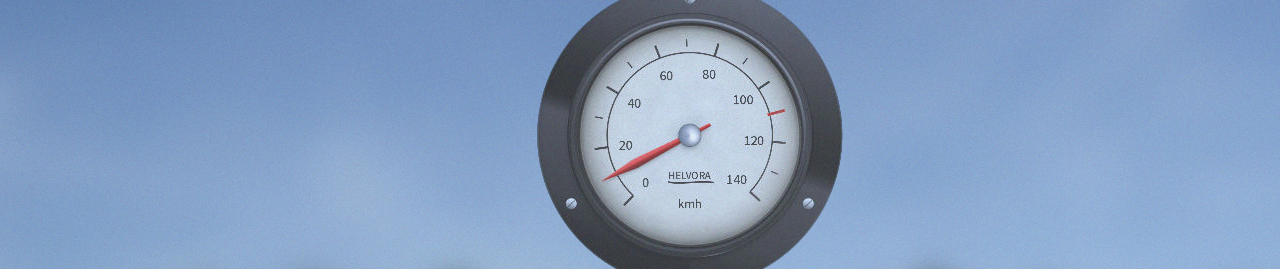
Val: 10; km/h
